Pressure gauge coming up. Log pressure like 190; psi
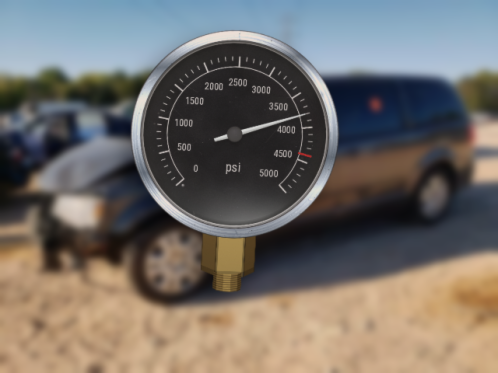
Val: 3800; psi
